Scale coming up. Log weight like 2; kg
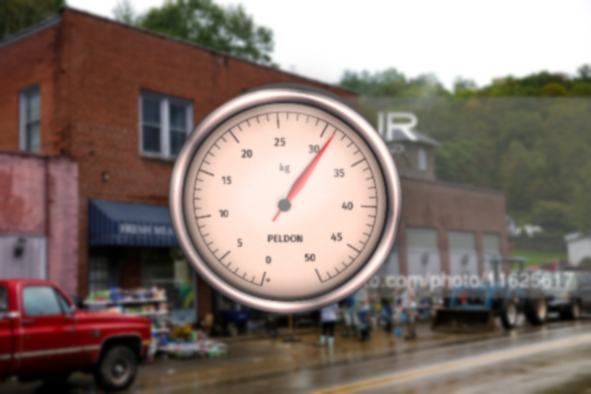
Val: 31; kg
